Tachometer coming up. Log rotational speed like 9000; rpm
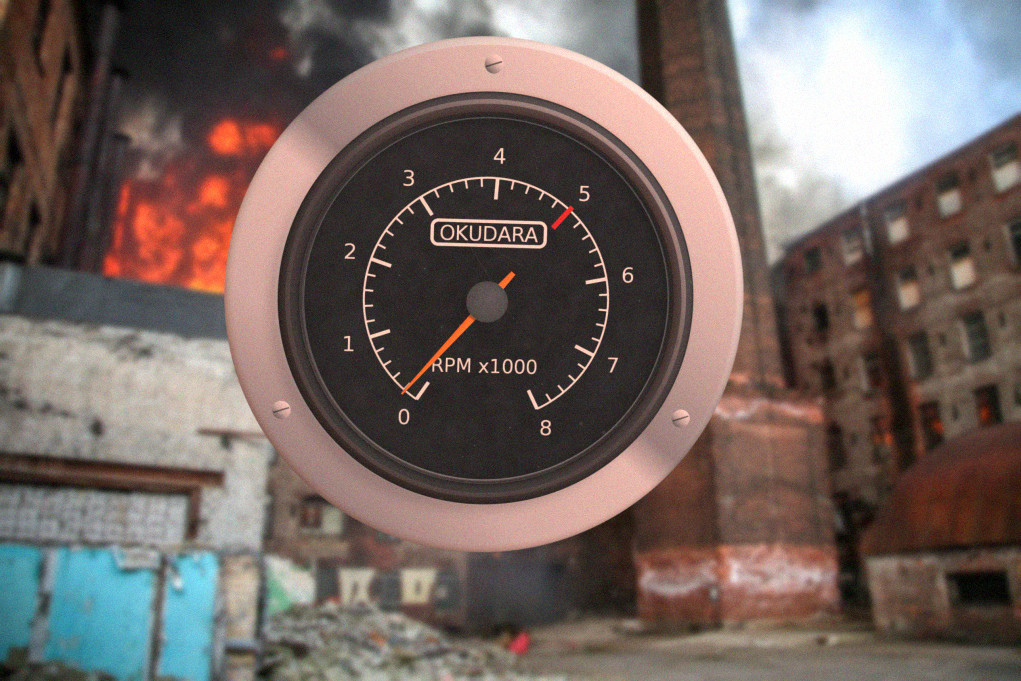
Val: 200; rpm
